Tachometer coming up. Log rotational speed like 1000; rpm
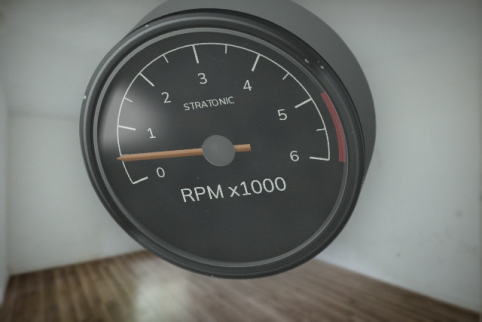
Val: 500; rpm
